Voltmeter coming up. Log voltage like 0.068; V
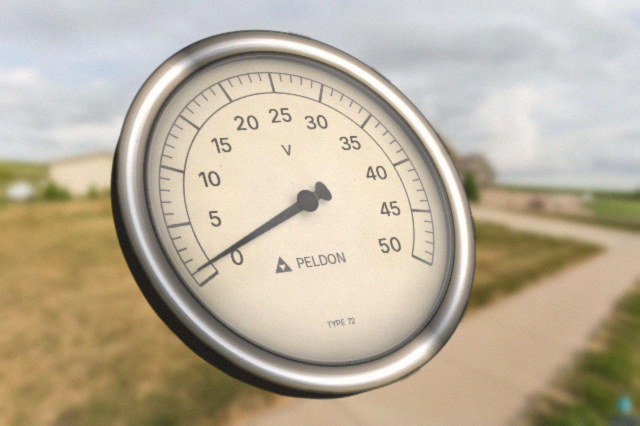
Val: 1; V
